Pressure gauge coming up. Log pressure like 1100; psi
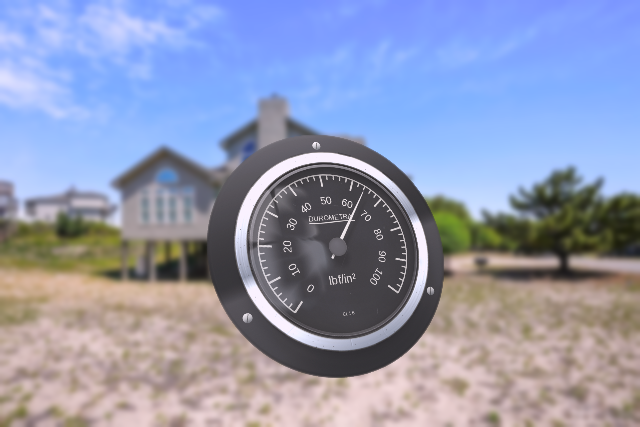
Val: 64; psi
